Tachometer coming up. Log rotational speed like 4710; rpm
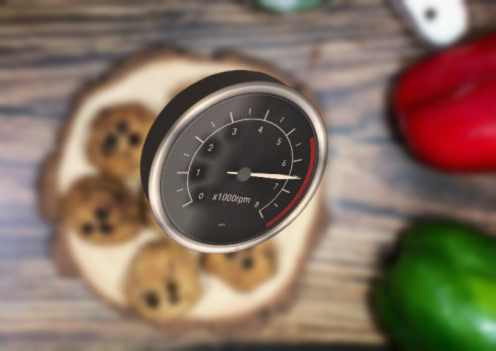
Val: 6500; rpm
